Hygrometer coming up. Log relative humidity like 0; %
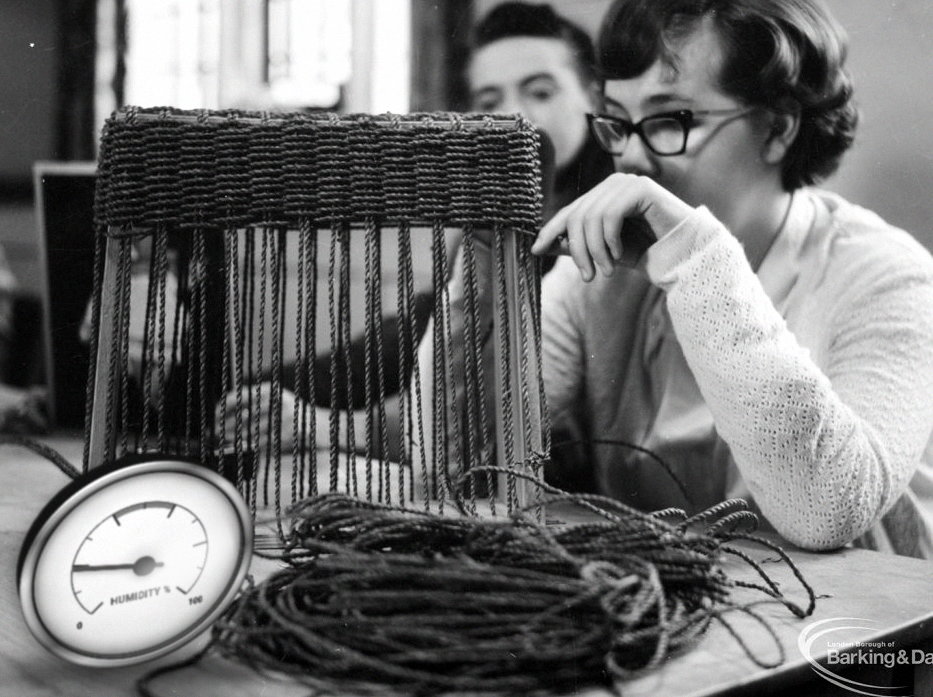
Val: 20; %
